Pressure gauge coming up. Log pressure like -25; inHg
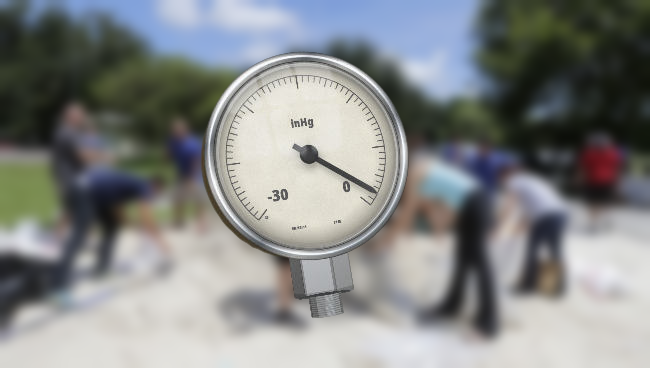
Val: -1; inHg
